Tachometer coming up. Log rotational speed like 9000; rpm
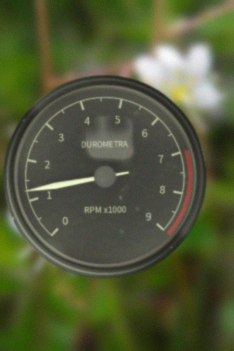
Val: 1250; rpm
